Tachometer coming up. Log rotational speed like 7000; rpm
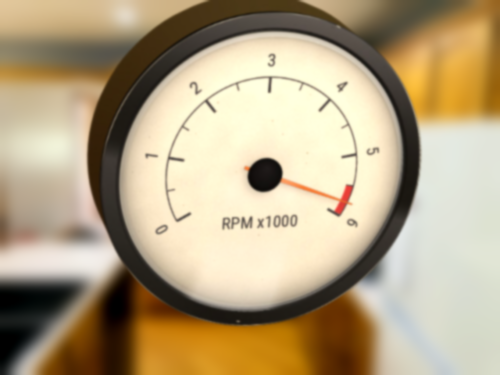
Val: 5750; rpm
